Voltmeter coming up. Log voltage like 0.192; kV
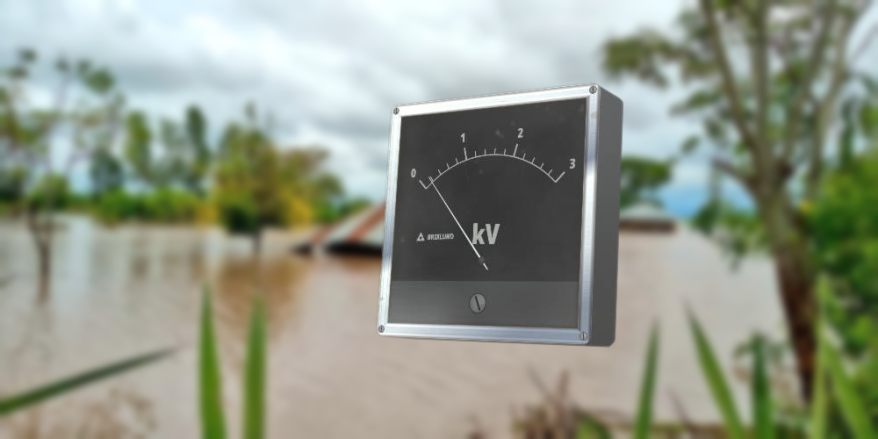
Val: 0.2; kV
